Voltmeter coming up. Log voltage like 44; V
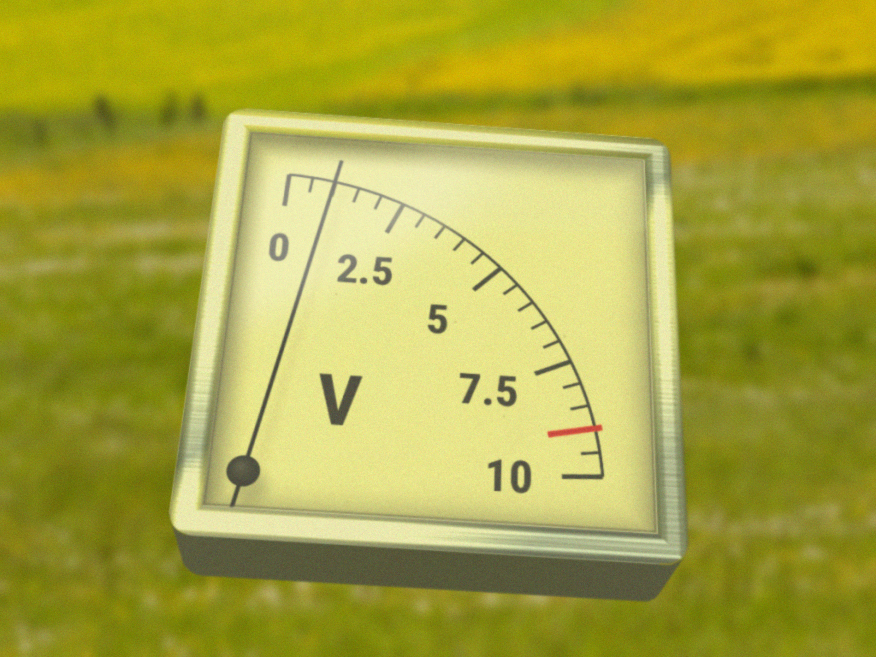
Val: 1; V
